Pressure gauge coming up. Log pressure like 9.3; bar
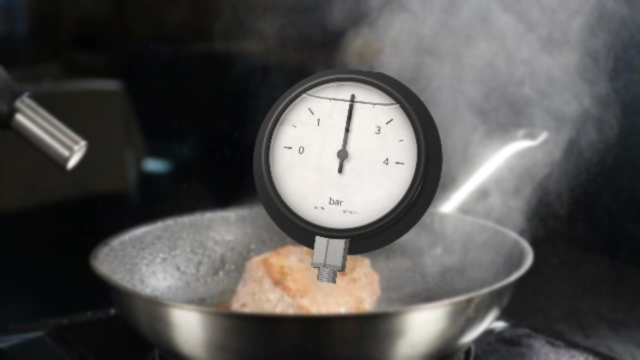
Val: 2; bar
